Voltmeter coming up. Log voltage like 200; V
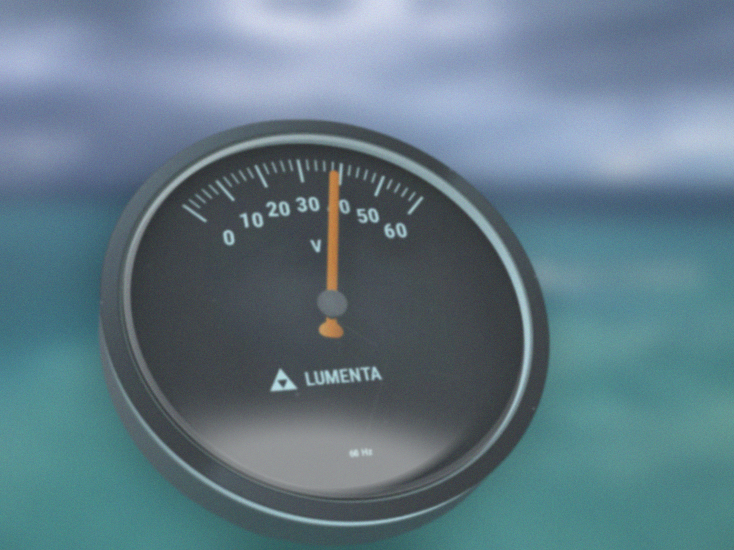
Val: 38; V
